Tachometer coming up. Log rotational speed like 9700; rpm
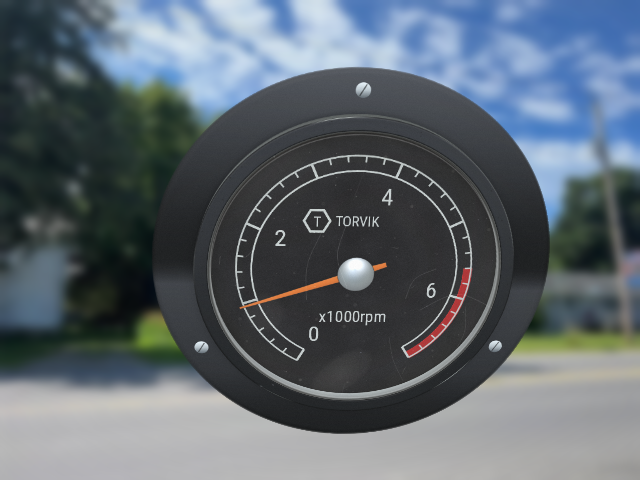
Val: 1000; rpm
